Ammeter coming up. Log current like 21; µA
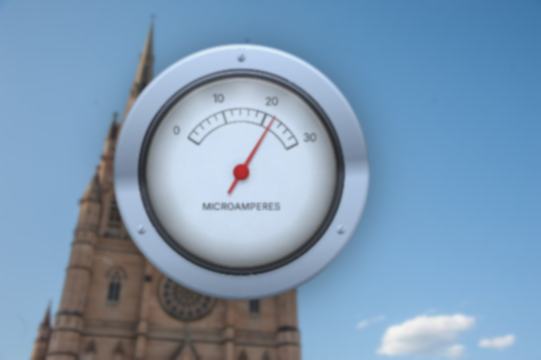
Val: 22; µA
